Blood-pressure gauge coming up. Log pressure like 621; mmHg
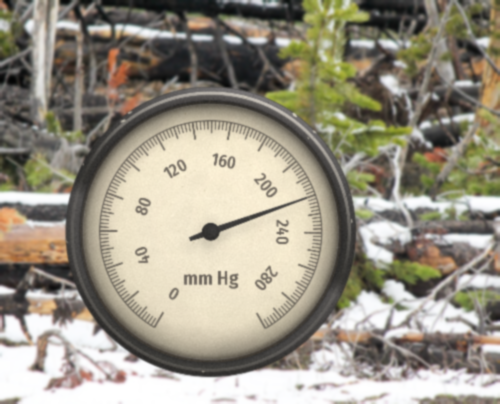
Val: 220; mmHg
